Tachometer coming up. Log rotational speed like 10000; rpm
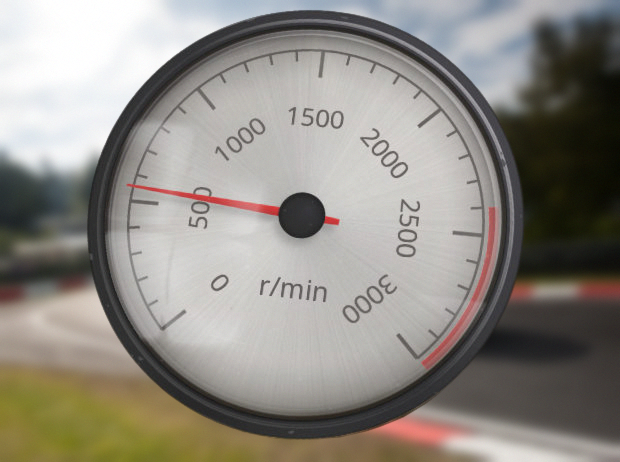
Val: 550; rpm
